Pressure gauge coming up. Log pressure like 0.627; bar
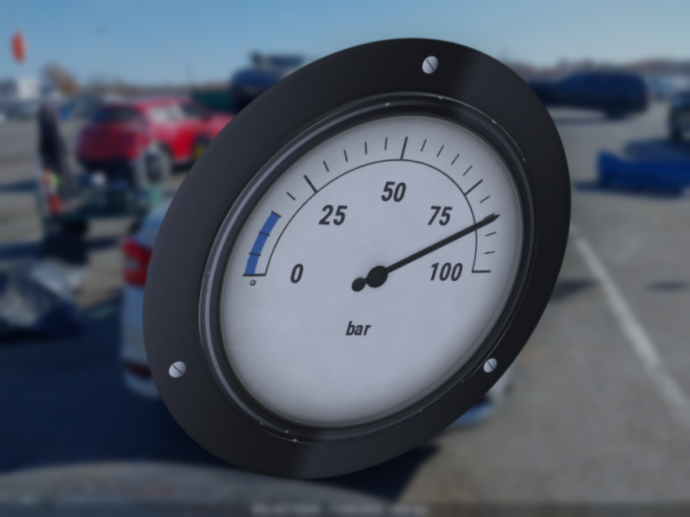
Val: 85; bar
